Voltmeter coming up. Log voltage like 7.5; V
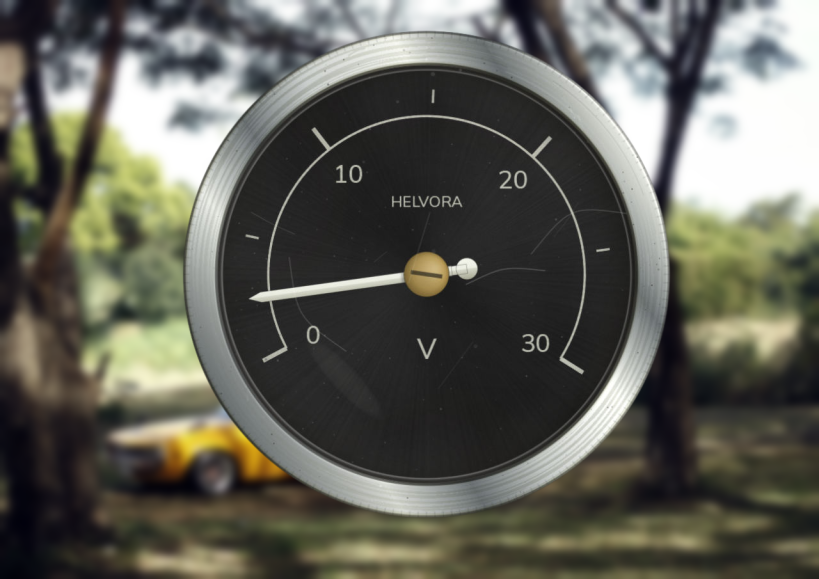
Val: 2.5; V
